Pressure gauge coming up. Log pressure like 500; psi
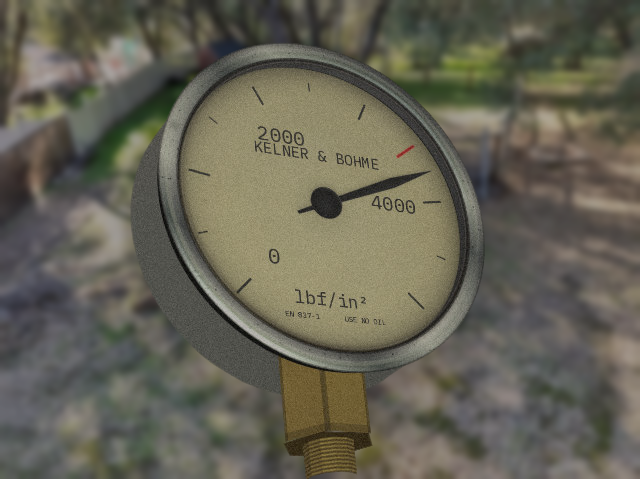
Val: 3750; psi
